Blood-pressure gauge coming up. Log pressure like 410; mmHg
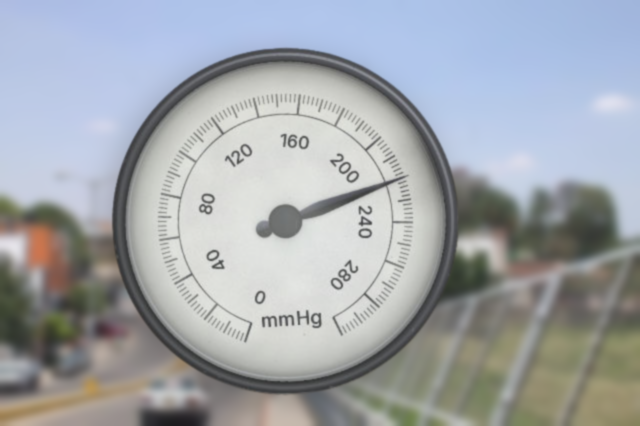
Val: 220; mmHg
